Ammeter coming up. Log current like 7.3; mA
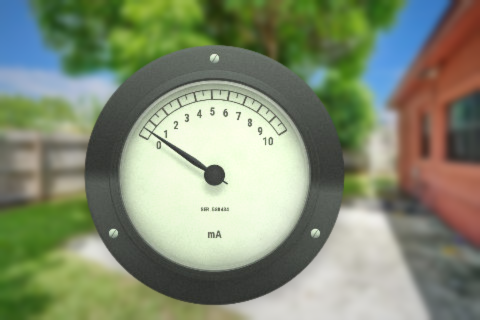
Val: 0.5; mA
